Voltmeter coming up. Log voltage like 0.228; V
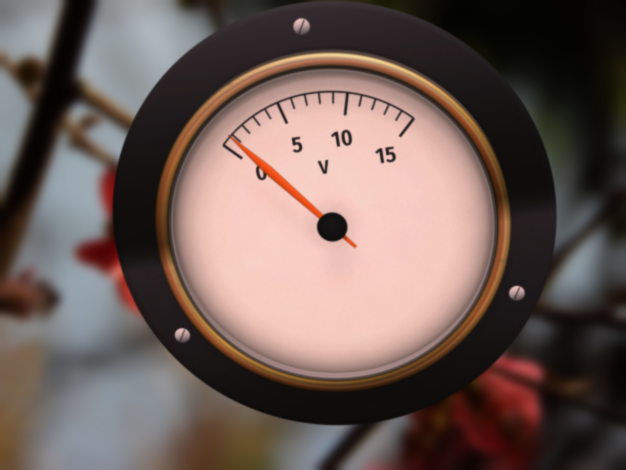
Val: 1; V
